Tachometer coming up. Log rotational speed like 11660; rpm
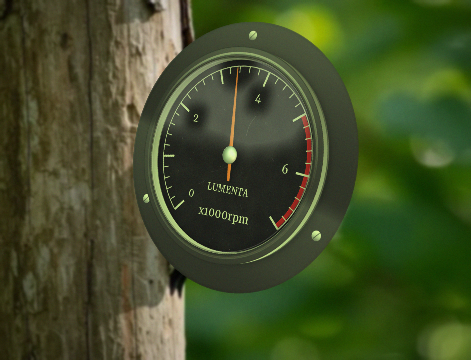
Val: 3400; rpm
